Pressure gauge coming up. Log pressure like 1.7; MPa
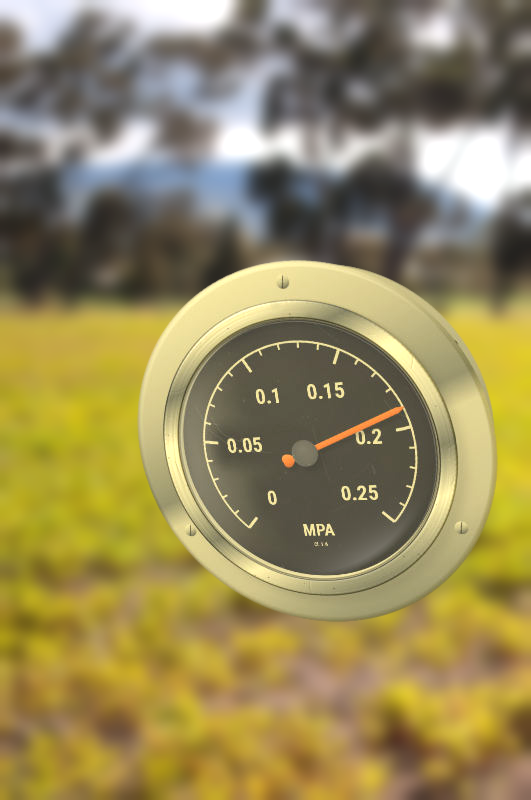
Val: 0.19; MPa
